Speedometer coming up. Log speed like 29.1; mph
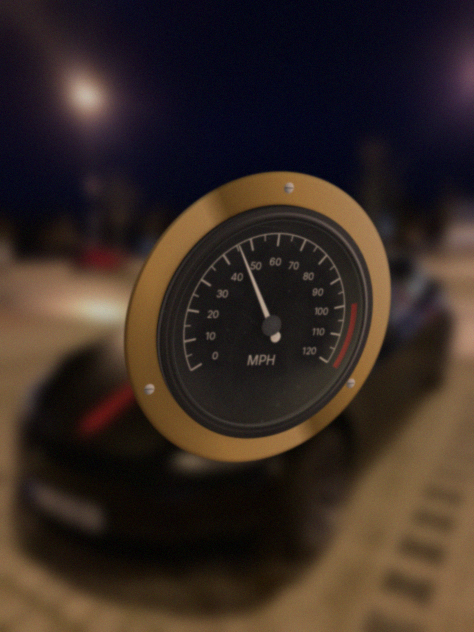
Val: 45; mph
